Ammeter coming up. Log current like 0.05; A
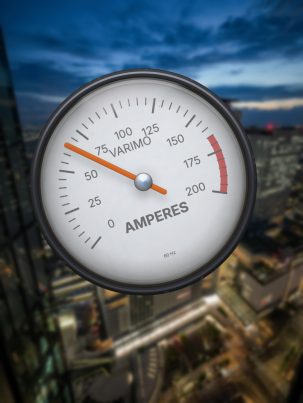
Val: 65; A
